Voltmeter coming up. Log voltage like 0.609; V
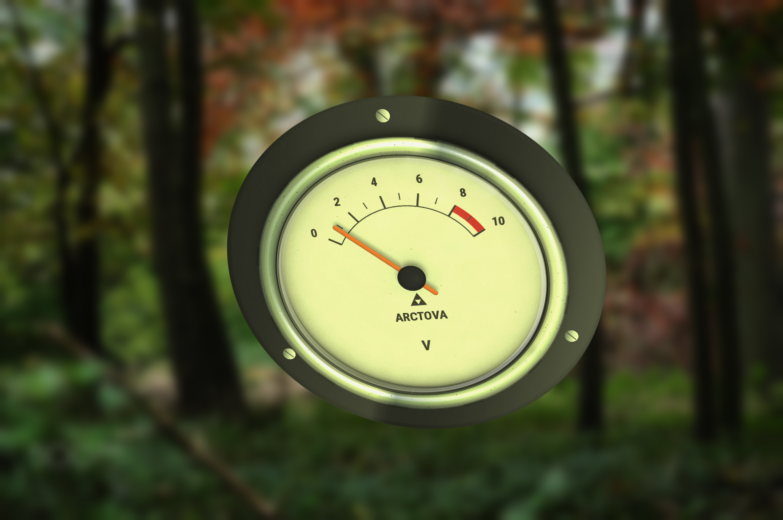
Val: 1; V
